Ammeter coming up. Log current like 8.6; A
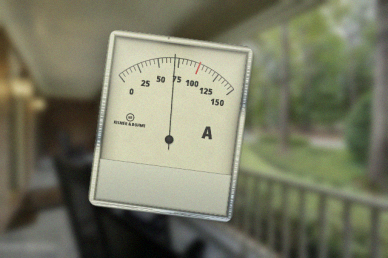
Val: 70; A
